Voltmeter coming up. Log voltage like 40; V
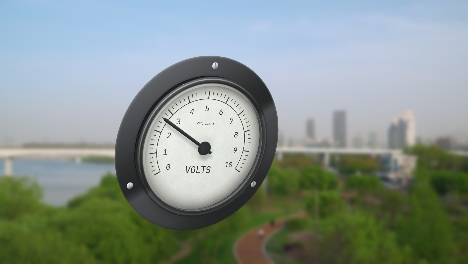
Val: 2.6; V
